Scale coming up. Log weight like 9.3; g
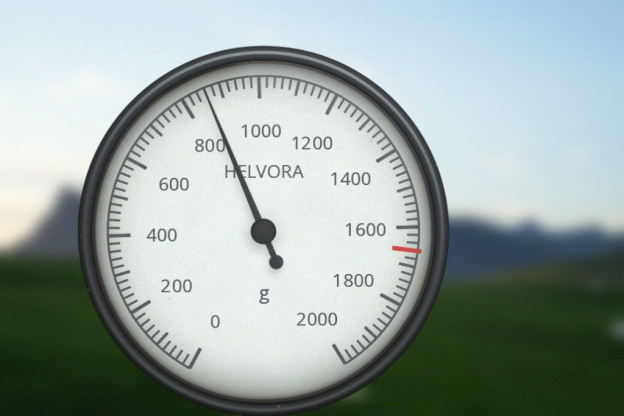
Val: 860; g
